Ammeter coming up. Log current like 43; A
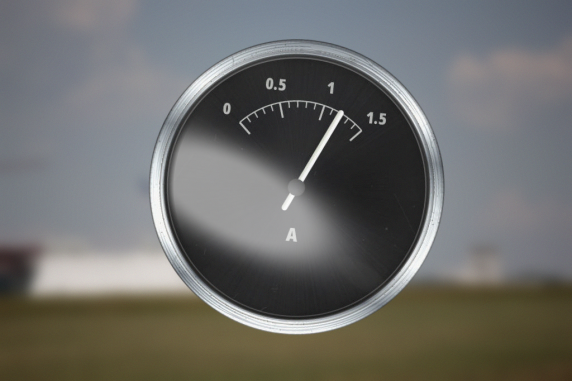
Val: 1.2; A
